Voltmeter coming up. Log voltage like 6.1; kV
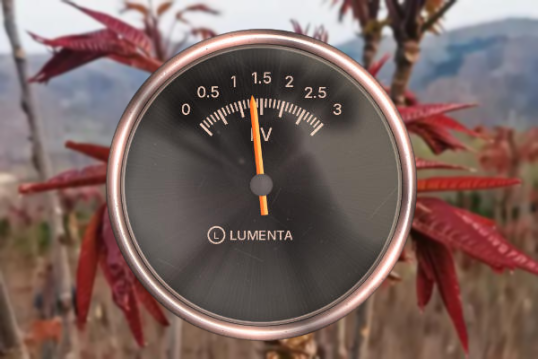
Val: 1.3; kV
